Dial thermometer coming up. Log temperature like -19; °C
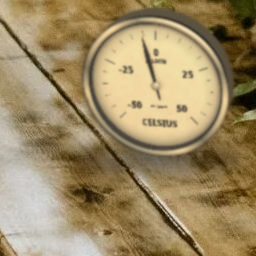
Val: -5; °C
